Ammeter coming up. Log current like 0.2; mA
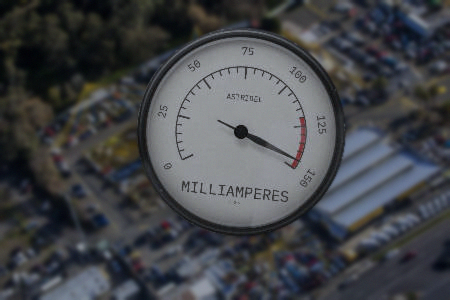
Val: 145; mA
